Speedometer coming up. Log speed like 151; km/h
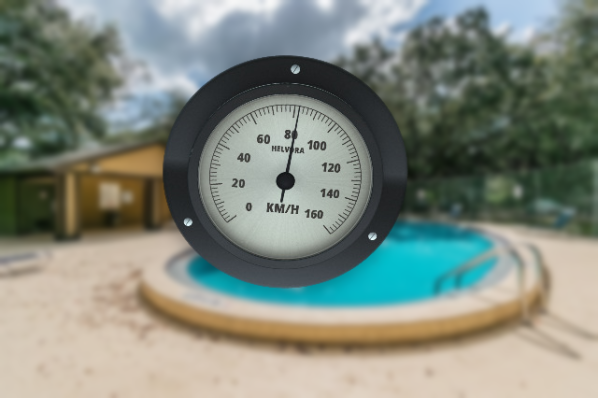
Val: 82; km/h
